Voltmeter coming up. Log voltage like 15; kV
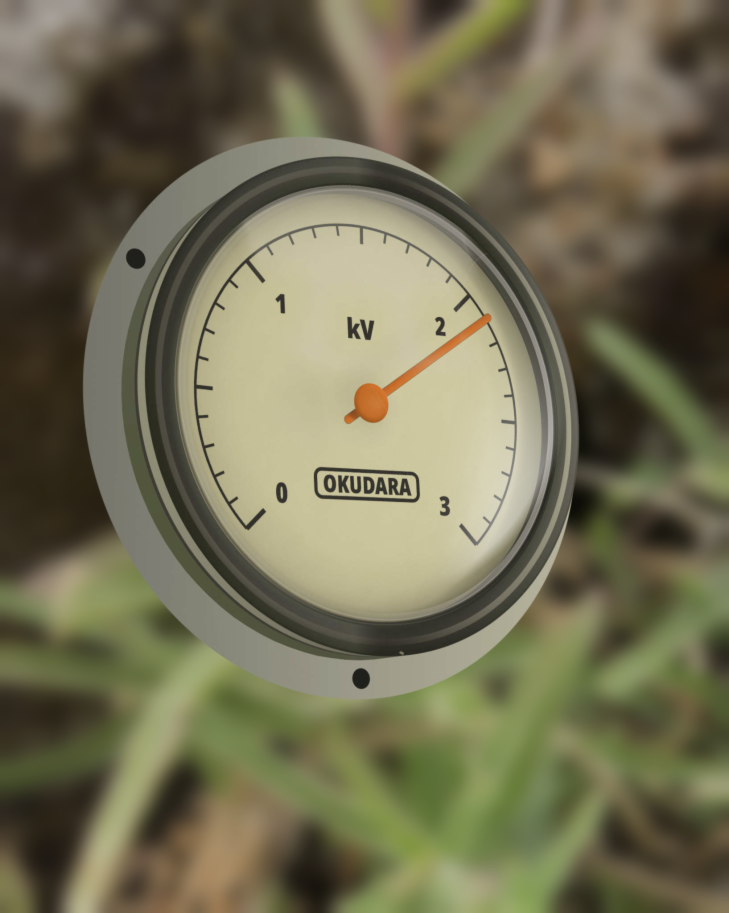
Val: 2.1; kV
